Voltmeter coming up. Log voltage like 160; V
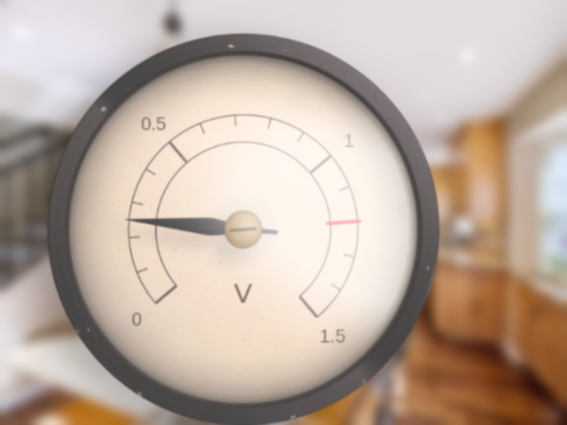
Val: 0.25; V
